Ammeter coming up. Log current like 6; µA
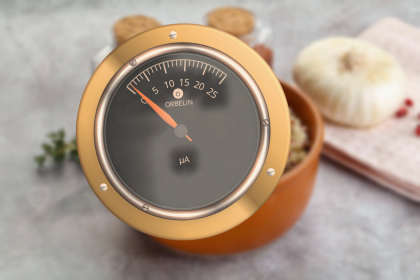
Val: 1; µA
